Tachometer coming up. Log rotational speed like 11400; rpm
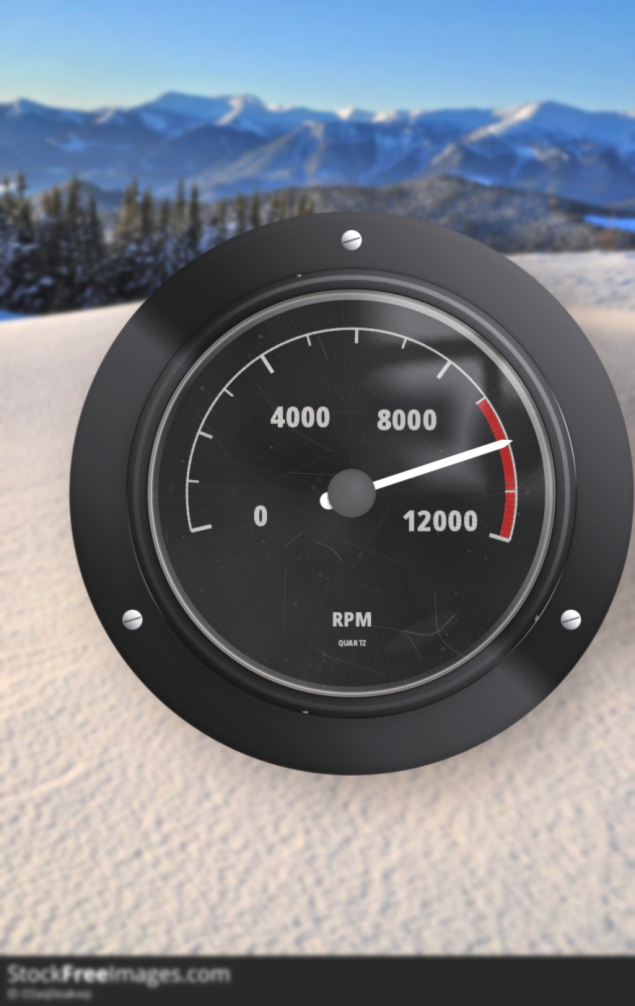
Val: 10000; rpm
